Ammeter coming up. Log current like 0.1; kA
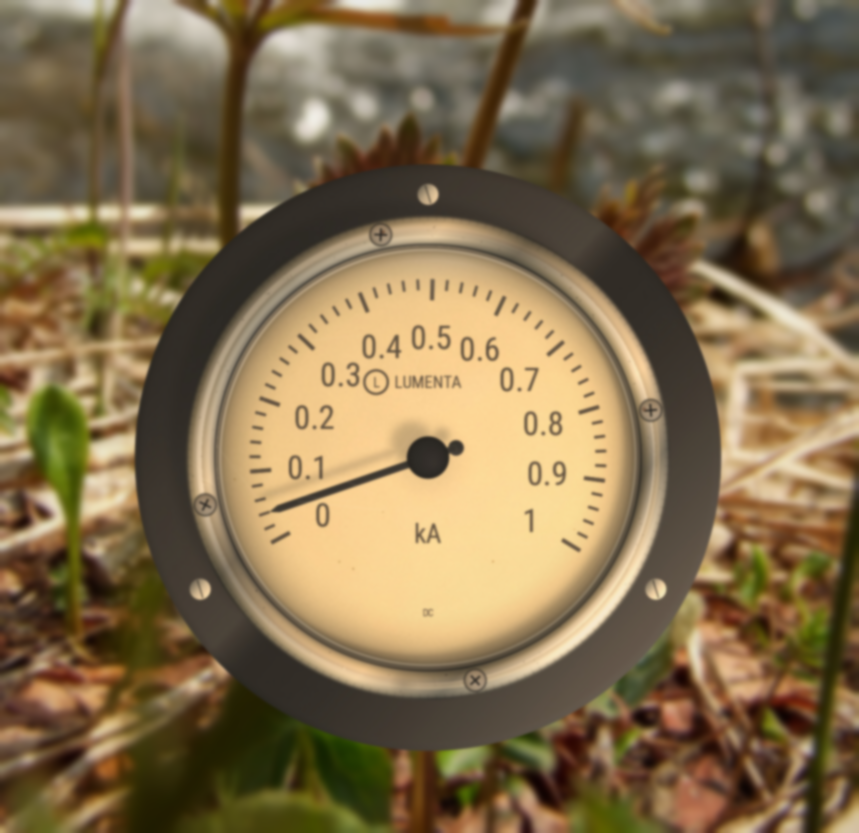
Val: 0.04; kA
